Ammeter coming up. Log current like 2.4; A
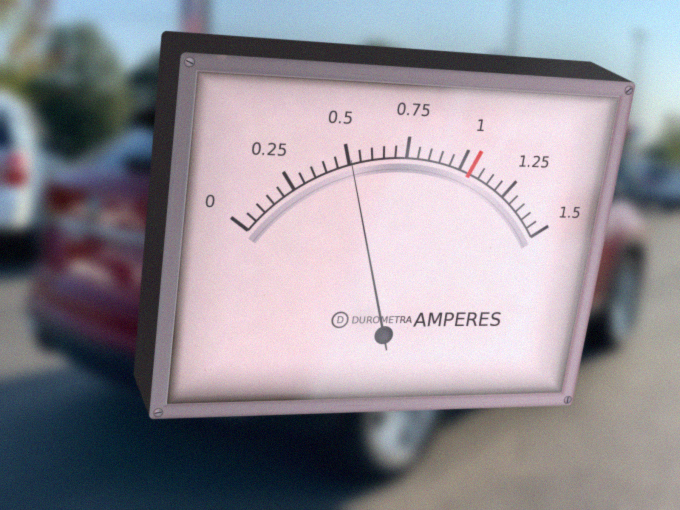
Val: 0.5; A
